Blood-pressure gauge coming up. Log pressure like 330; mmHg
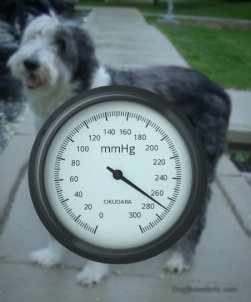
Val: 270; mmHg
